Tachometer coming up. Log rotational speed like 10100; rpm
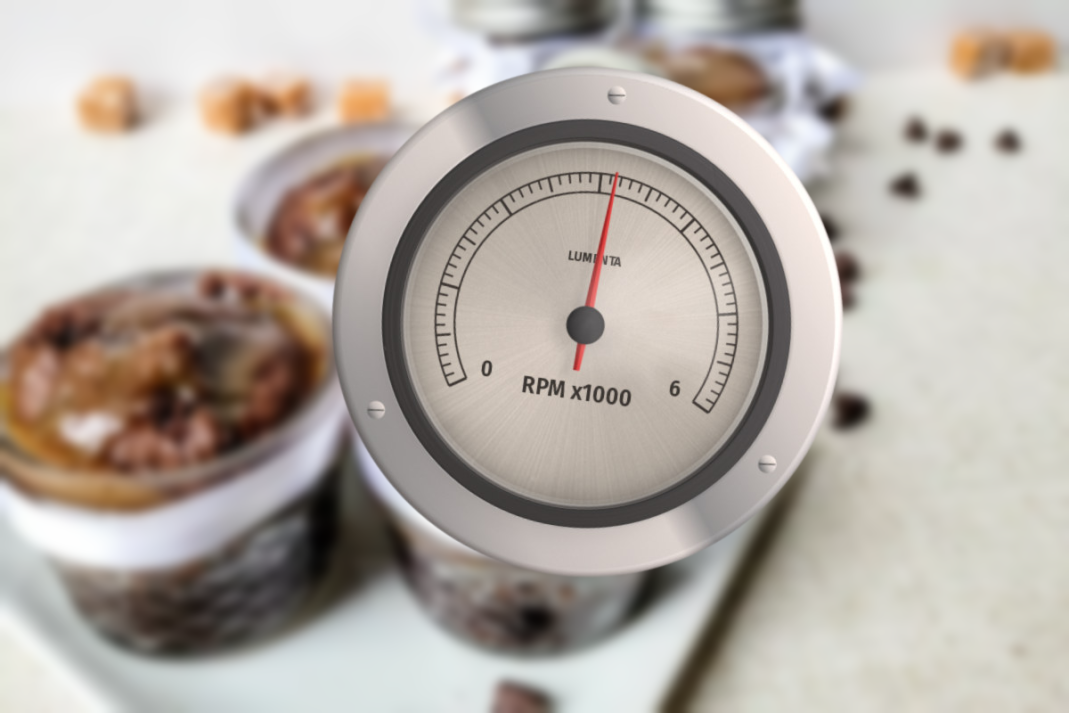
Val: 3150; rpm
